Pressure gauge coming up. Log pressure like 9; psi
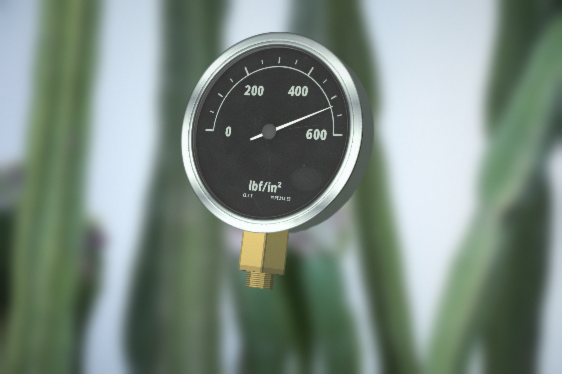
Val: 525; psi
